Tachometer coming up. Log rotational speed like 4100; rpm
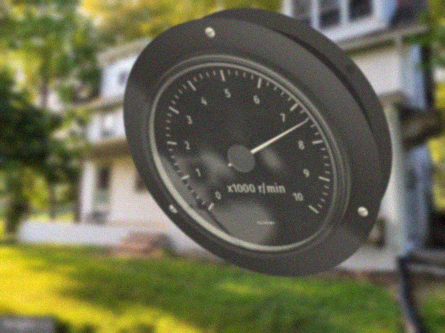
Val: 7400; rpm
